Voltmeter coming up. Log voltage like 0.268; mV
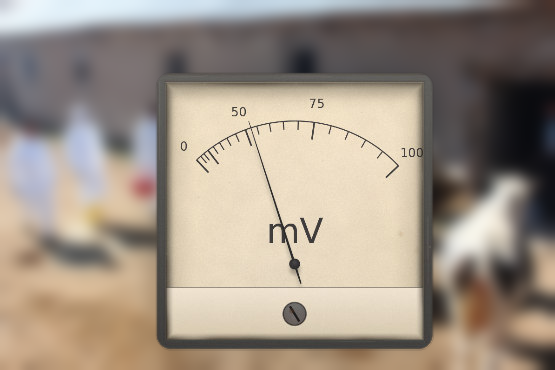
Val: 52.5; mV
